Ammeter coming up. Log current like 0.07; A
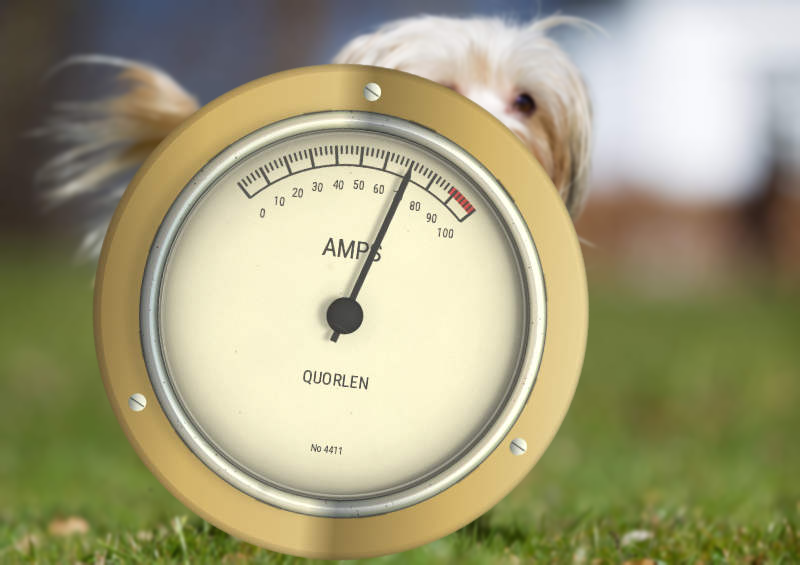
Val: 70; A
